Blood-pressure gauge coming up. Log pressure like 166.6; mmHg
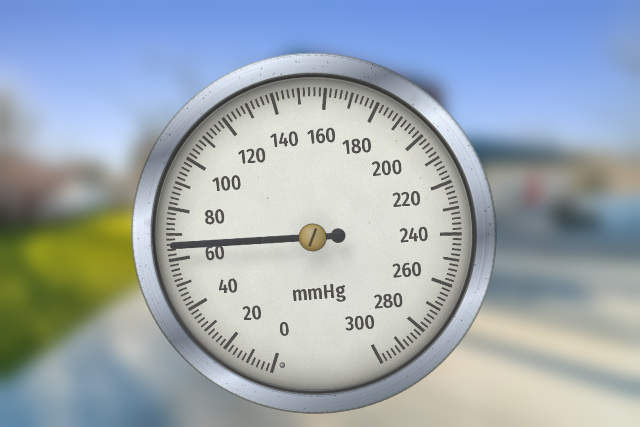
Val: 66; mmHg
